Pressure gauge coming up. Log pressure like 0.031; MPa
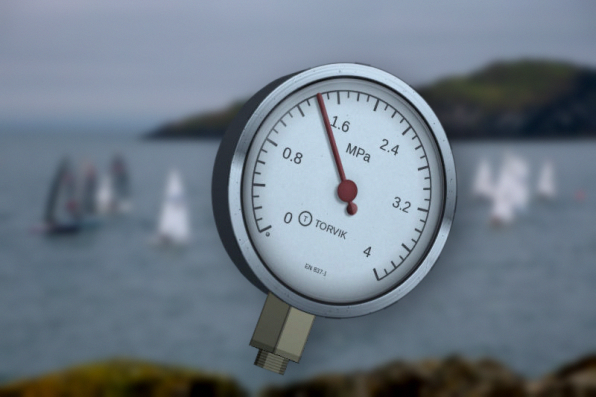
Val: 1.4; MPa
